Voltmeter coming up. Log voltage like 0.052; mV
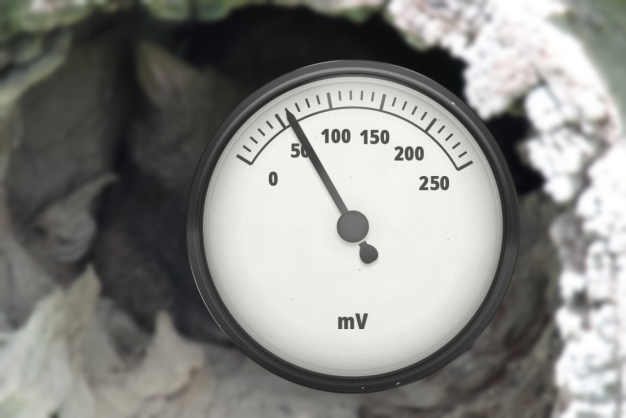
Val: 60; mV
